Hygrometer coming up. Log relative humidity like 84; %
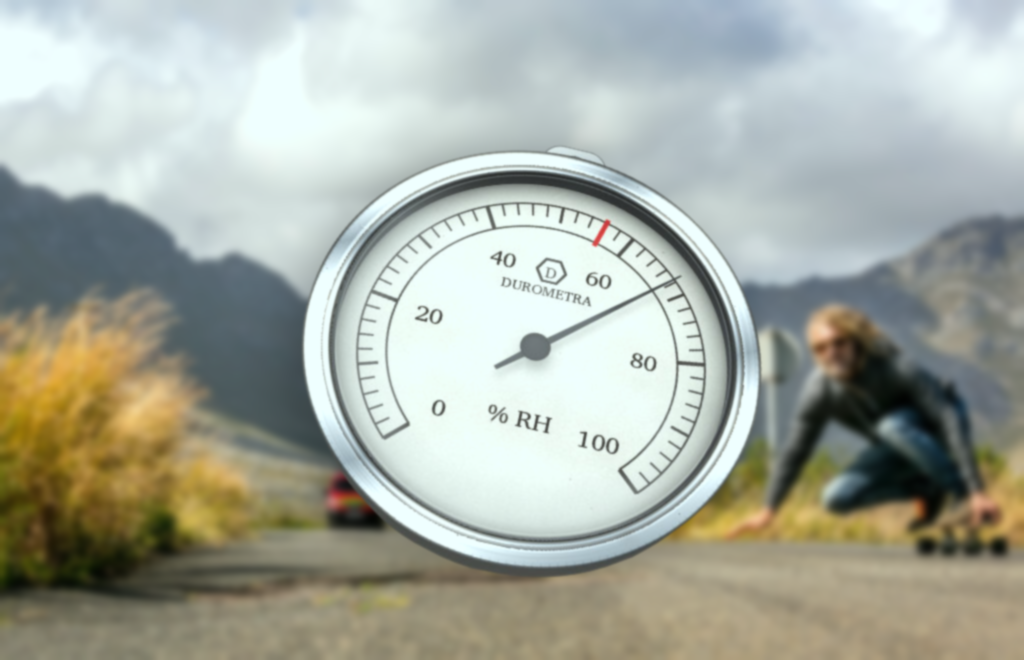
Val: 68; %
